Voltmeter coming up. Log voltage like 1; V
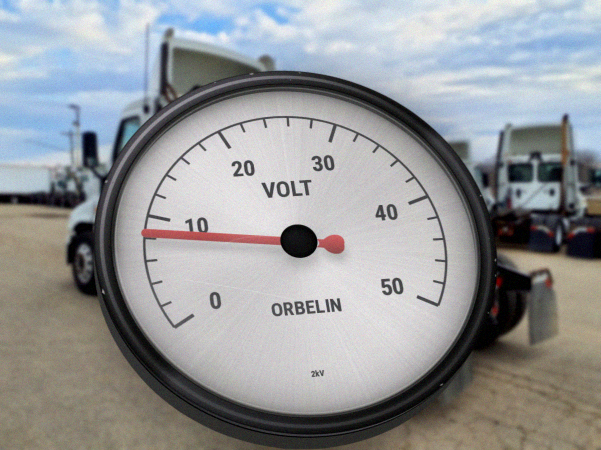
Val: 8; V
